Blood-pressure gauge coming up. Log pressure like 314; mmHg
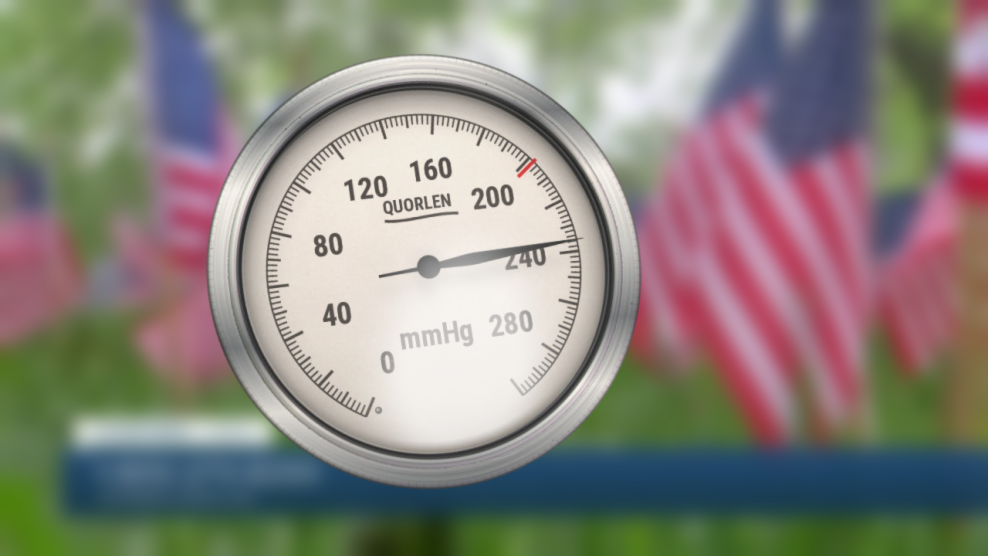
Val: 236; mmHg
